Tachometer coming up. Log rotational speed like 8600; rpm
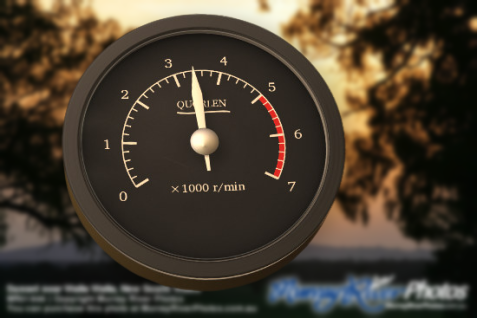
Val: 3400; rpm
